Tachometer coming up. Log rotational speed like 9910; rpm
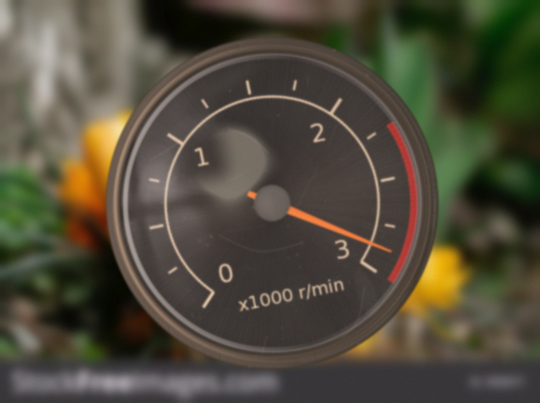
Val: 2875; rpm
